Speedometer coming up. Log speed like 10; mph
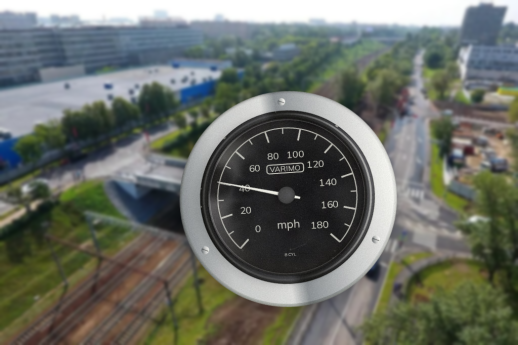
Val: 40; mph
